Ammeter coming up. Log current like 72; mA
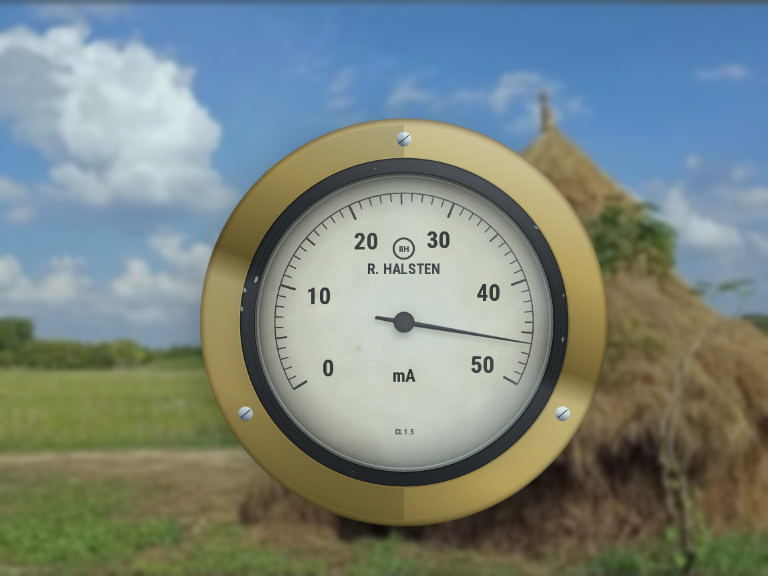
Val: 46; mA
